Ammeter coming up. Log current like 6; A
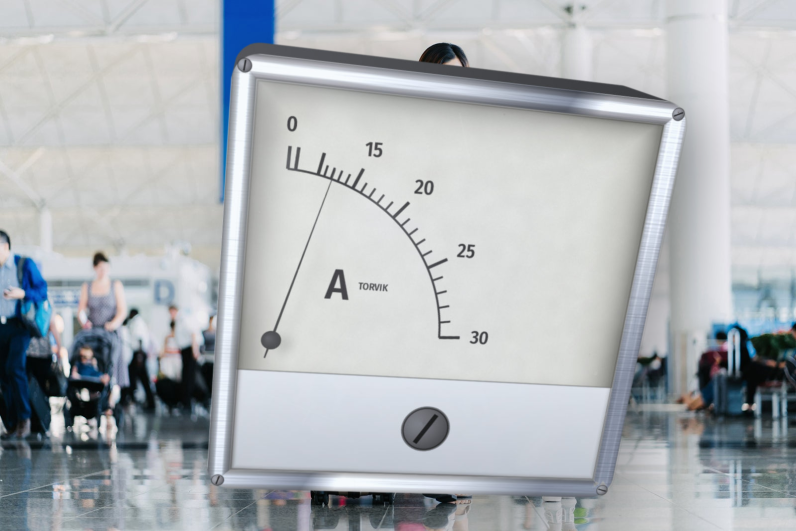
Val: 12; A
